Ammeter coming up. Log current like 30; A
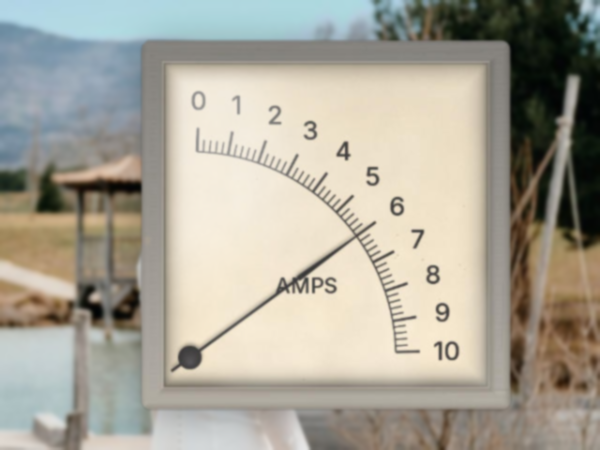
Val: 6; A
